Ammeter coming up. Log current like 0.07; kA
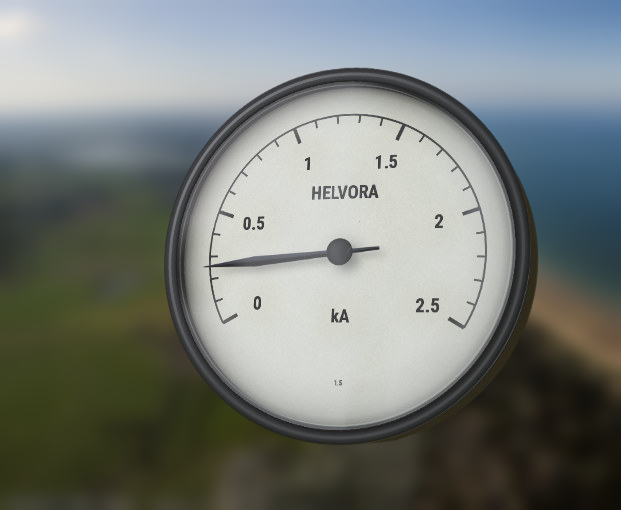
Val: 0.25; kA
